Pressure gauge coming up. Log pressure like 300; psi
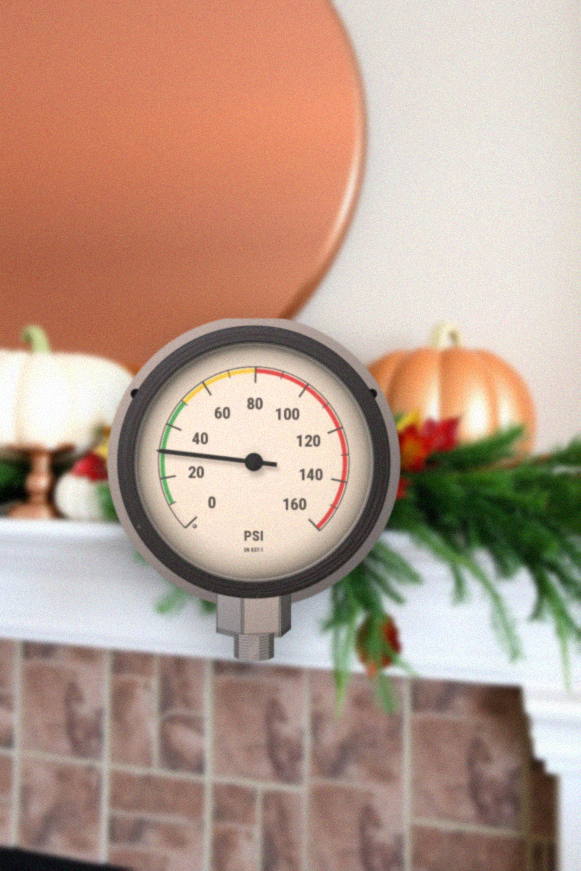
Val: 30; psi
